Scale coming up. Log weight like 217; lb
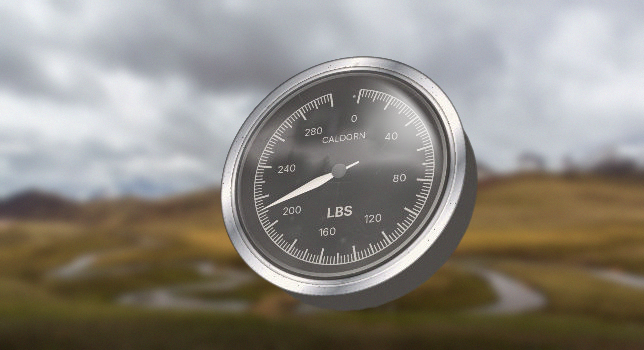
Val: 210; lb
